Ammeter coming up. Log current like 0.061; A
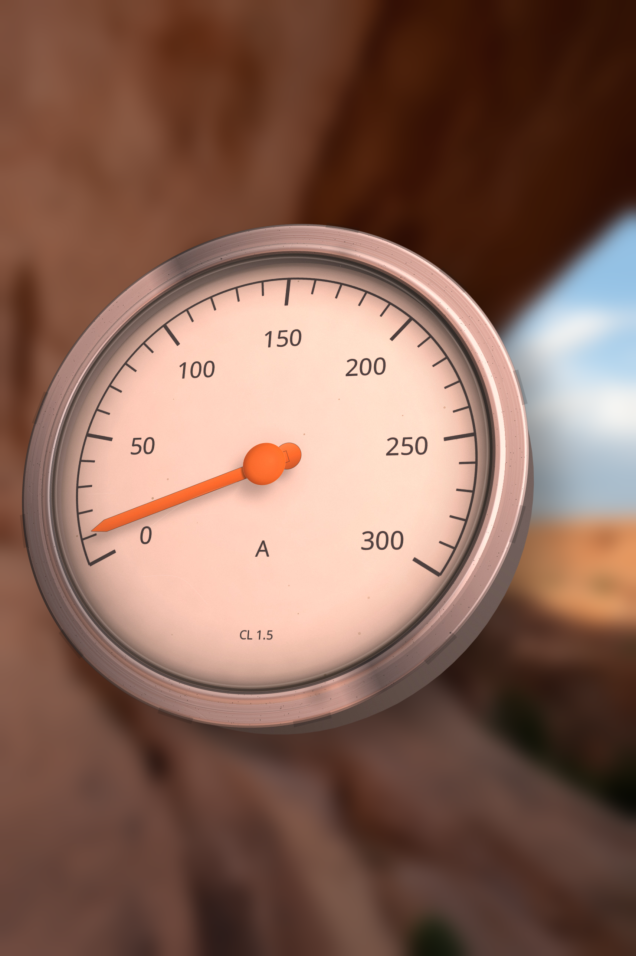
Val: 10; A
